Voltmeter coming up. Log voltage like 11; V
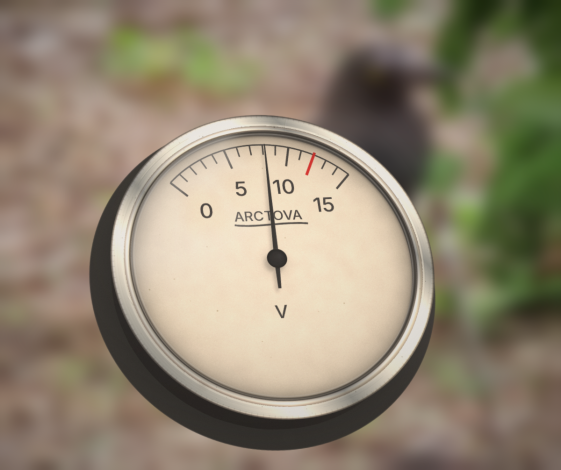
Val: 8; V
